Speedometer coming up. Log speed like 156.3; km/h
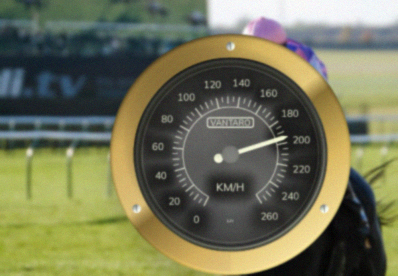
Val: 195; km/h
